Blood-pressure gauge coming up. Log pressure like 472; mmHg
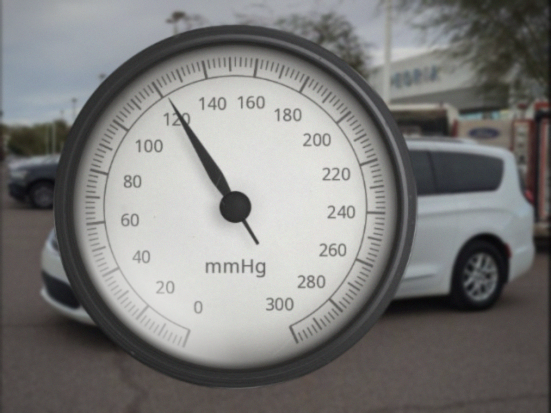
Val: 122; mmHg
